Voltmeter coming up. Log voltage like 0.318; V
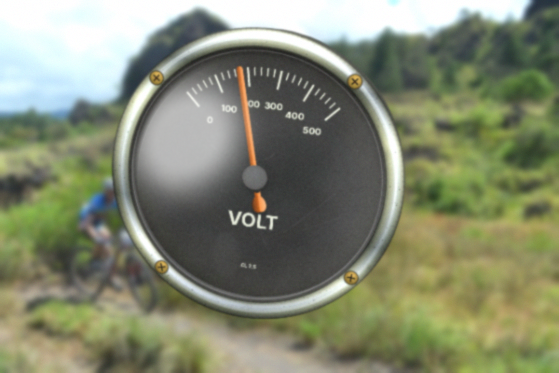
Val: 180; V
